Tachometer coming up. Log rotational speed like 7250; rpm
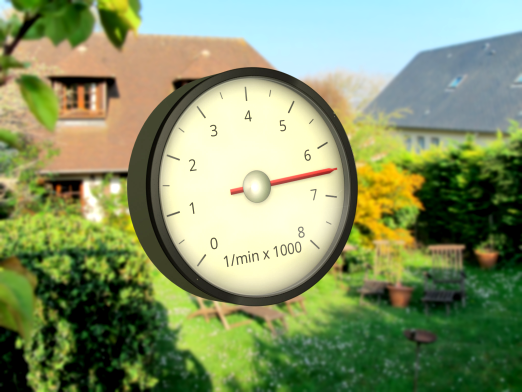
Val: 6500; rpm
